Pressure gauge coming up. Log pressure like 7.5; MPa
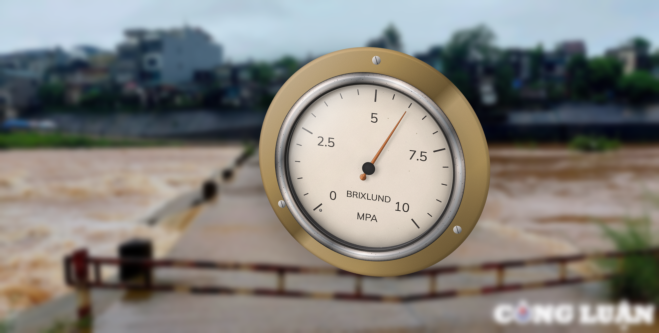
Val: 6; MPa
